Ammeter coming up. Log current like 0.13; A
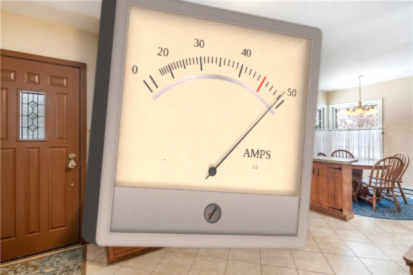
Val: 49; A
